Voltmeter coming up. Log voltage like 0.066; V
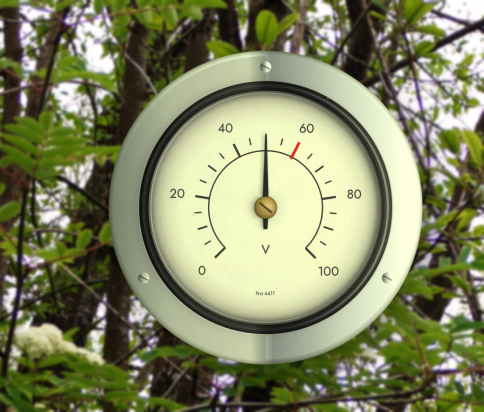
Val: 50; V
